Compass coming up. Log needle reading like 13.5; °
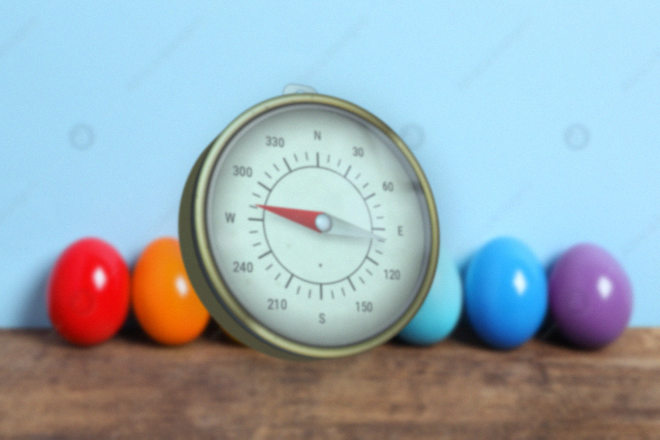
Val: 280; °
